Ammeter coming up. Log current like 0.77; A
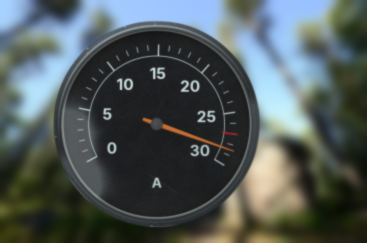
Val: 28.5; A
